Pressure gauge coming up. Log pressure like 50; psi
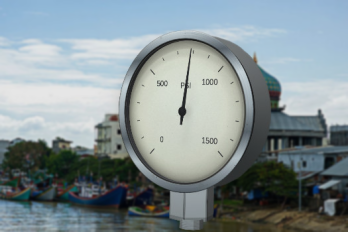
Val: 800; psi
